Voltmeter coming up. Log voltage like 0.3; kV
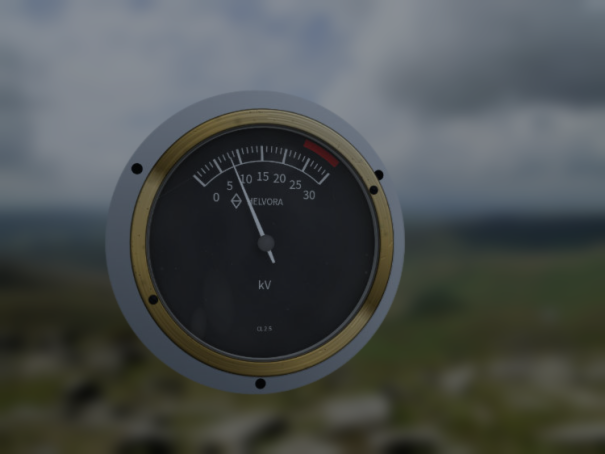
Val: 8; kV
